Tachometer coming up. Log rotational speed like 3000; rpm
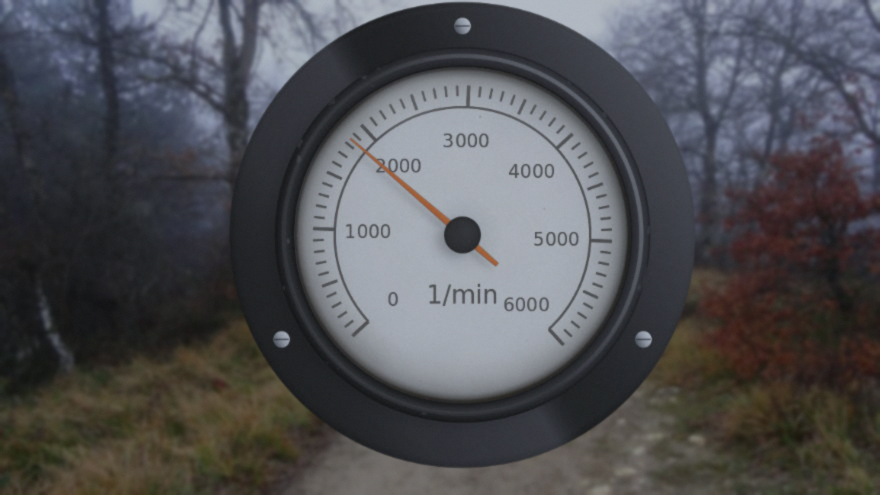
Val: 1850; rpm
